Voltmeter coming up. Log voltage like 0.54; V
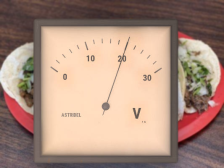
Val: 20; V
